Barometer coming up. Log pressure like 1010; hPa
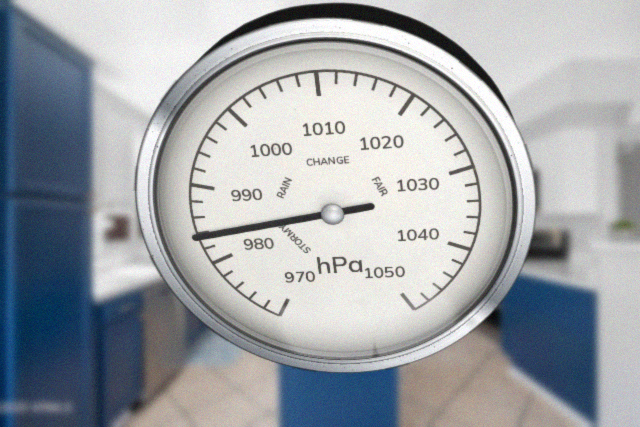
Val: 984; hPa
